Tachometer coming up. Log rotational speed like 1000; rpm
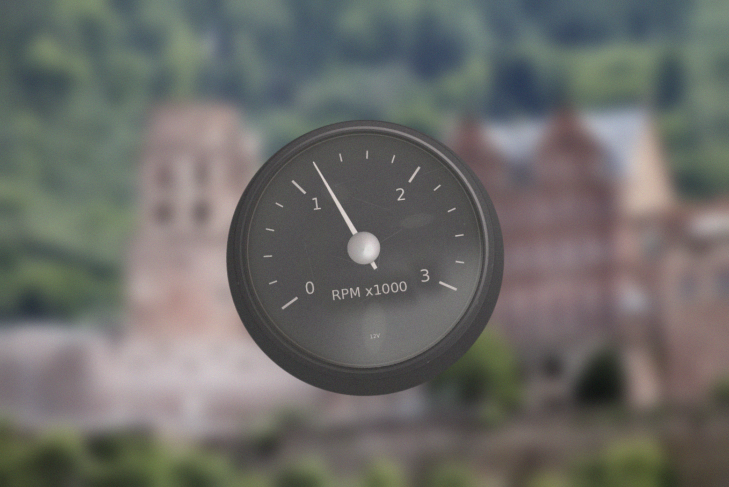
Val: 1200; rpm
